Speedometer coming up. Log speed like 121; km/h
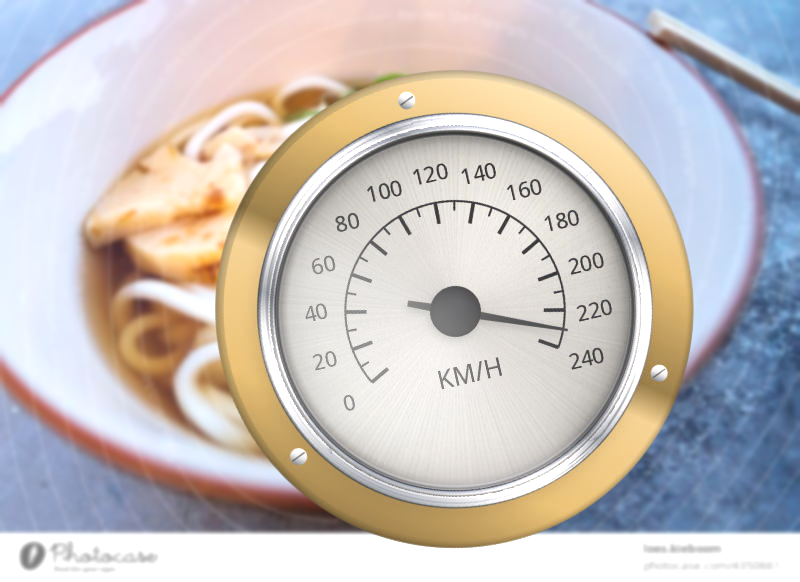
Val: 230; km/h
